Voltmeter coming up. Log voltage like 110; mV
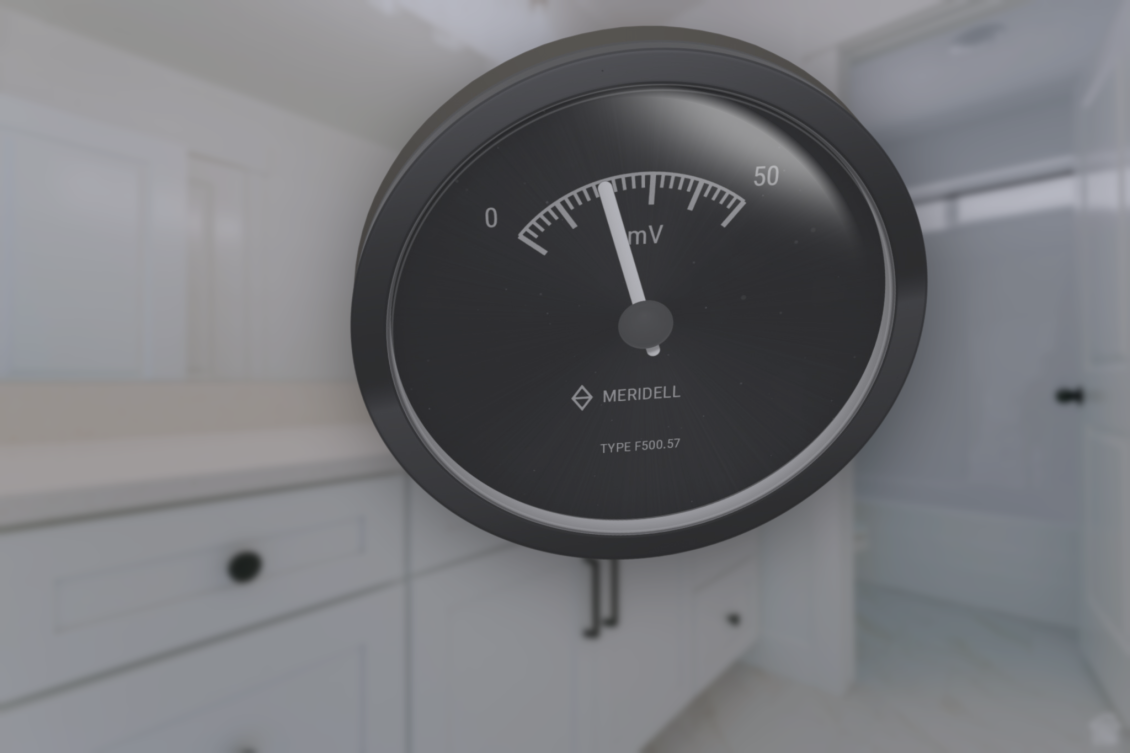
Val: 20; mV
